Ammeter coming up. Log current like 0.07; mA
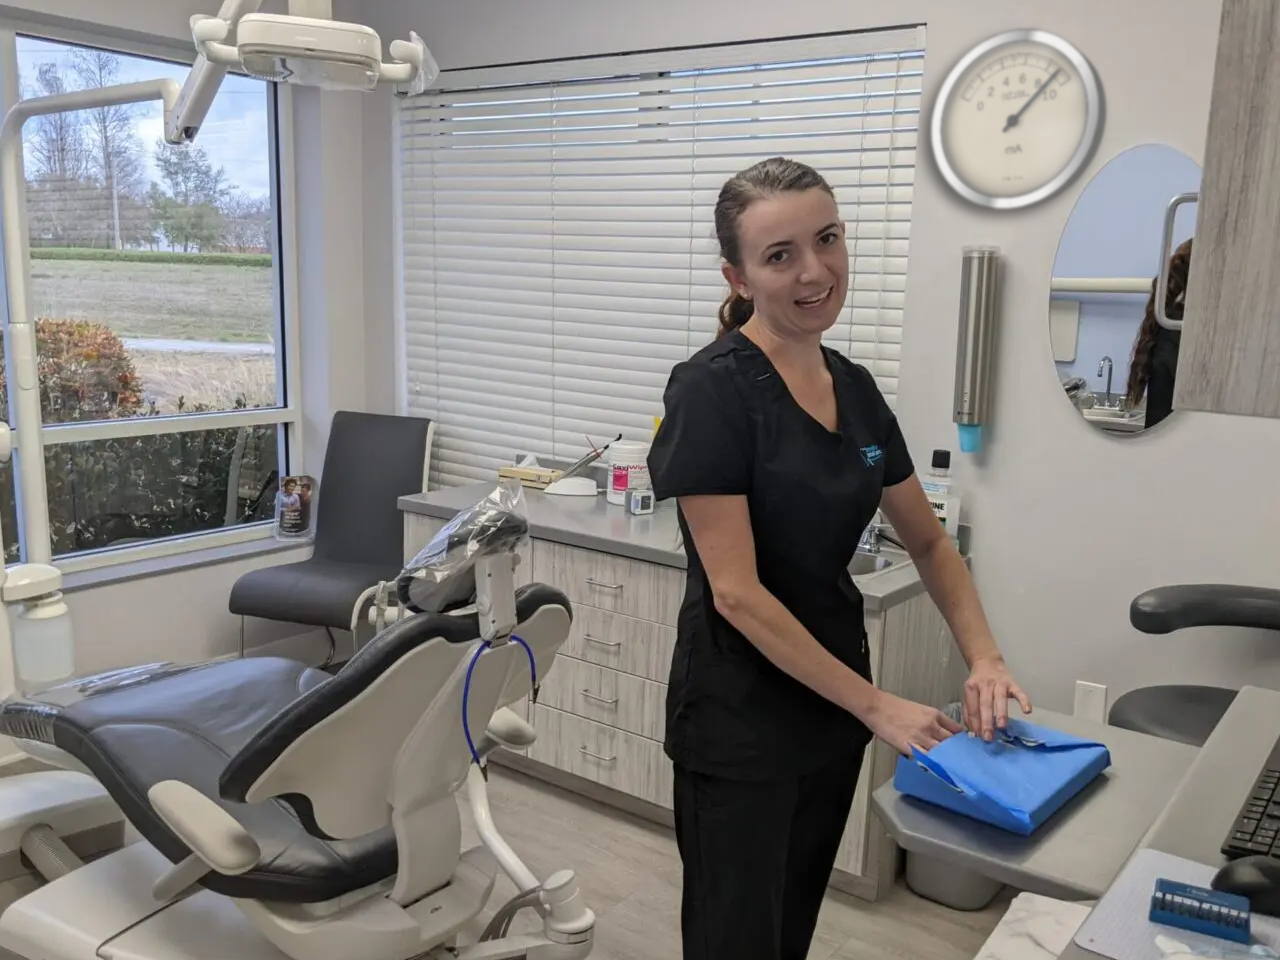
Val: 9; mA
